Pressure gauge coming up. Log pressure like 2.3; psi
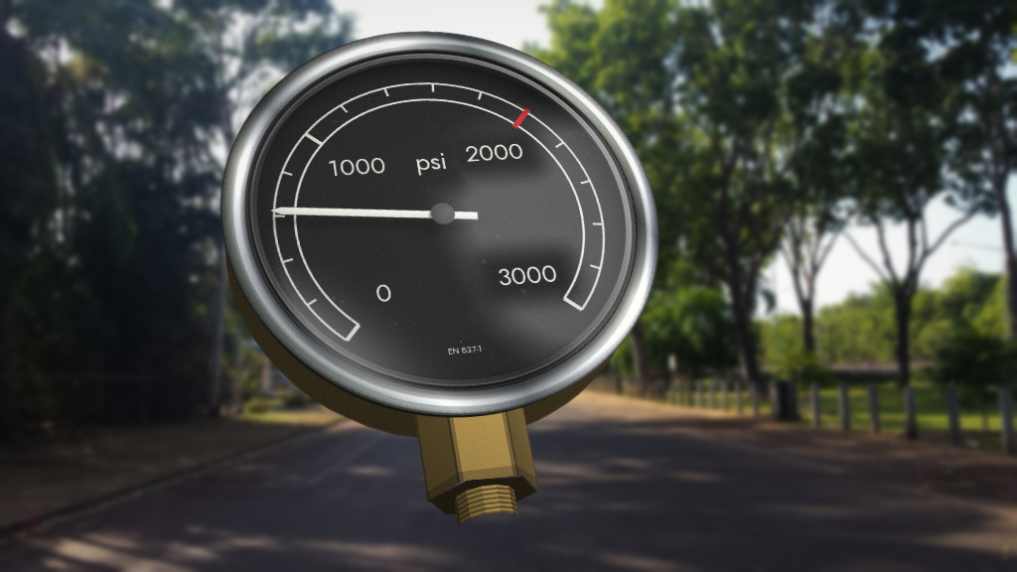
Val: 600; psi
